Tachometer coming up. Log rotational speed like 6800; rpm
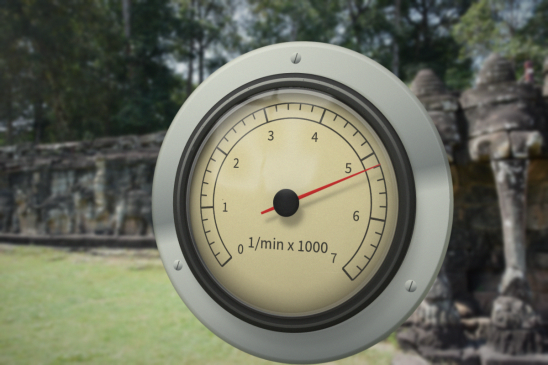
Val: 5200; rpm
